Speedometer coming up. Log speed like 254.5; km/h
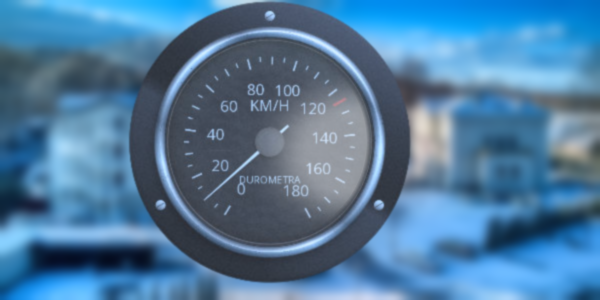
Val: 10; km/h
